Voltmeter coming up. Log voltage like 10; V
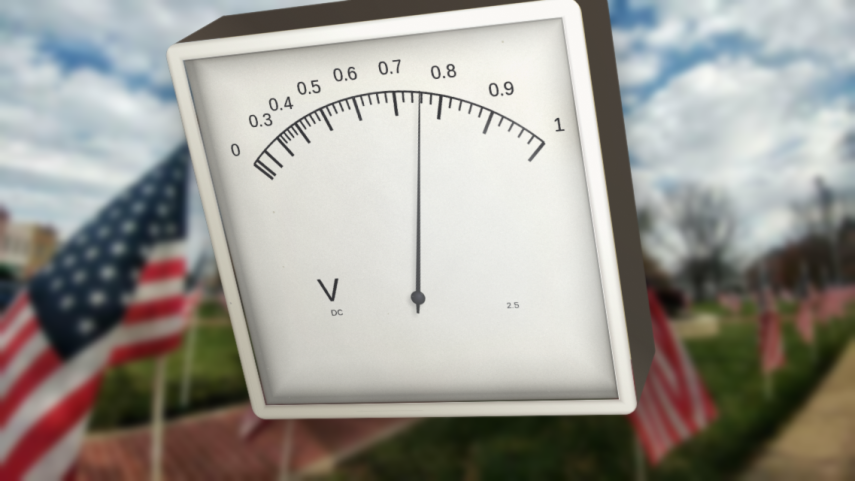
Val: 0.76; V
